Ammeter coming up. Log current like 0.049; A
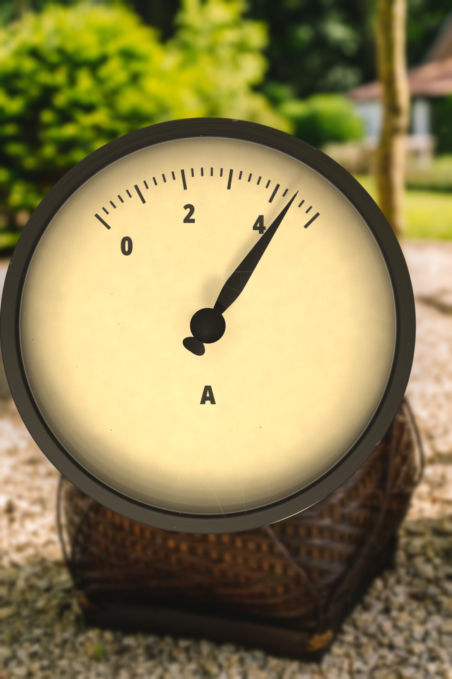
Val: 4.4; A
